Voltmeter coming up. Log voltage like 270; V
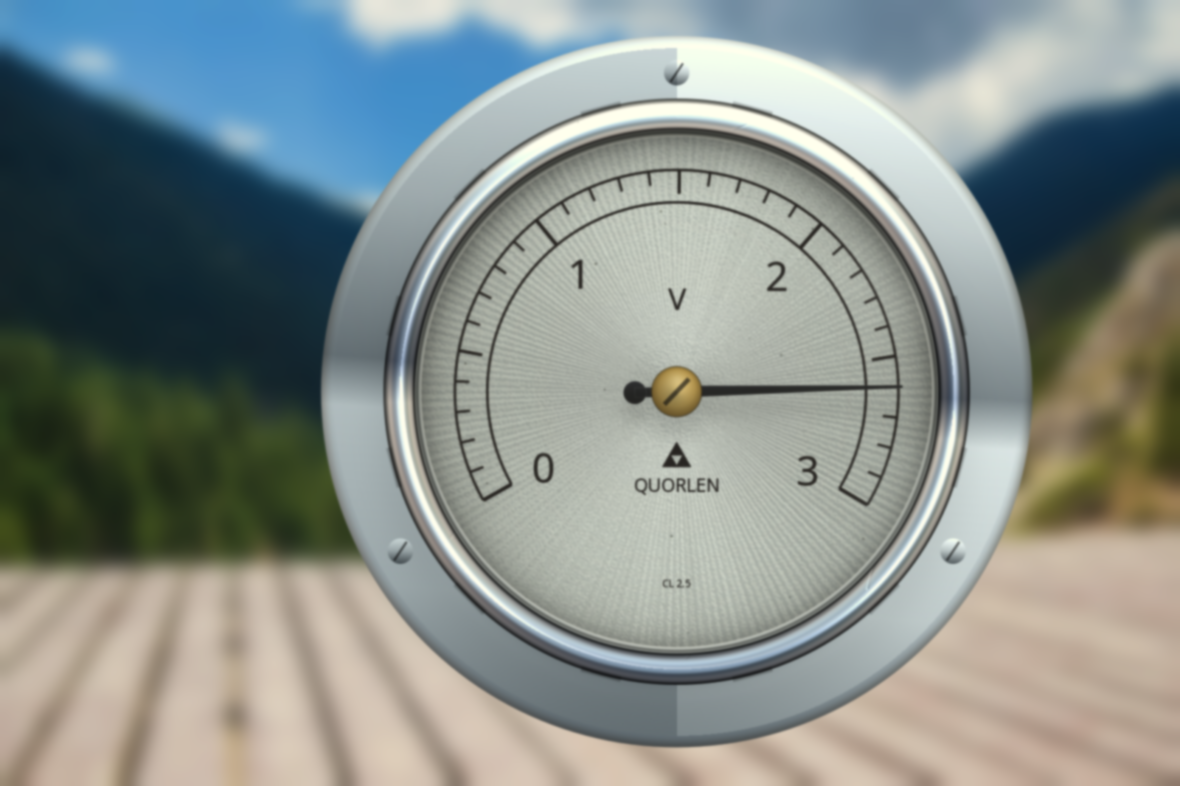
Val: 2.6; V
